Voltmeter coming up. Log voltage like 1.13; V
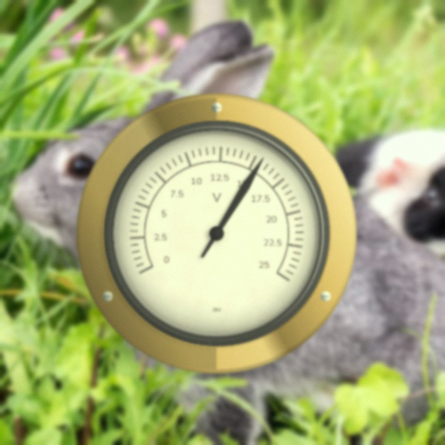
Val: 15.5; V
